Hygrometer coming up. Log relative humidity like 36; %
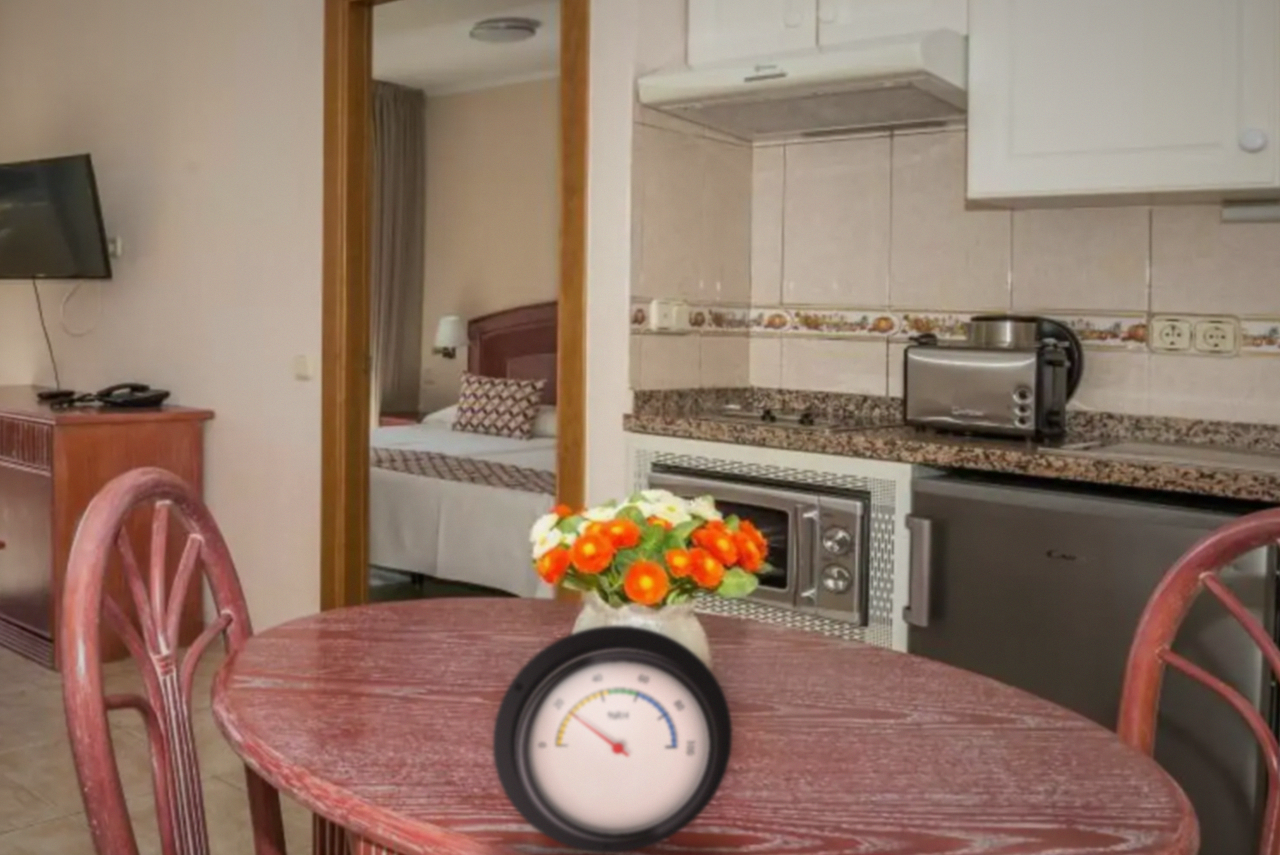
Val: 20; %
